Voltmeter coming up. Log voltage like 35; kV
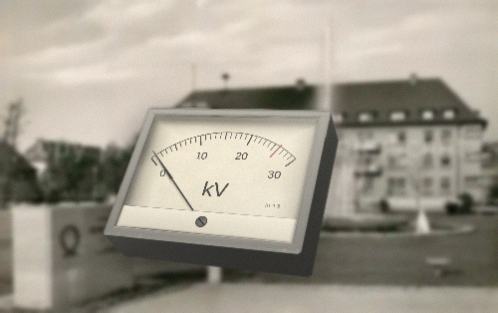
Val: 1; kV
